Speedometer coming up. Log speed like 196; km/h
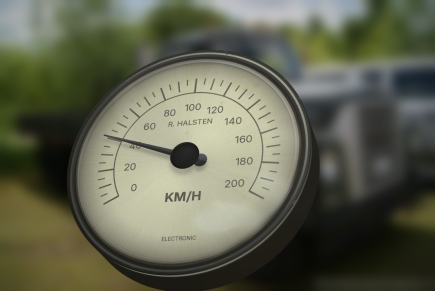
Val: 40; km/h
